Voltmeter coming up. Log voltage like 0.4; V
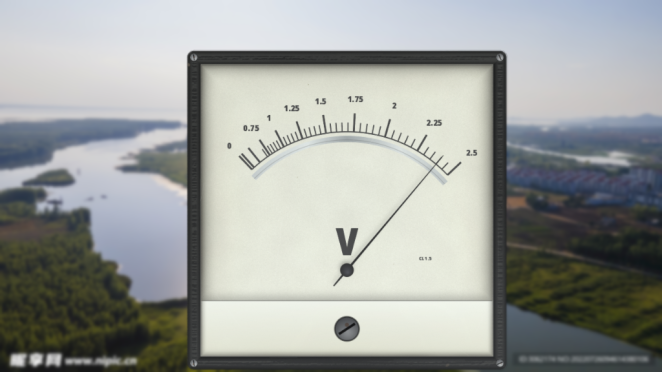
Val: 2.4; V
